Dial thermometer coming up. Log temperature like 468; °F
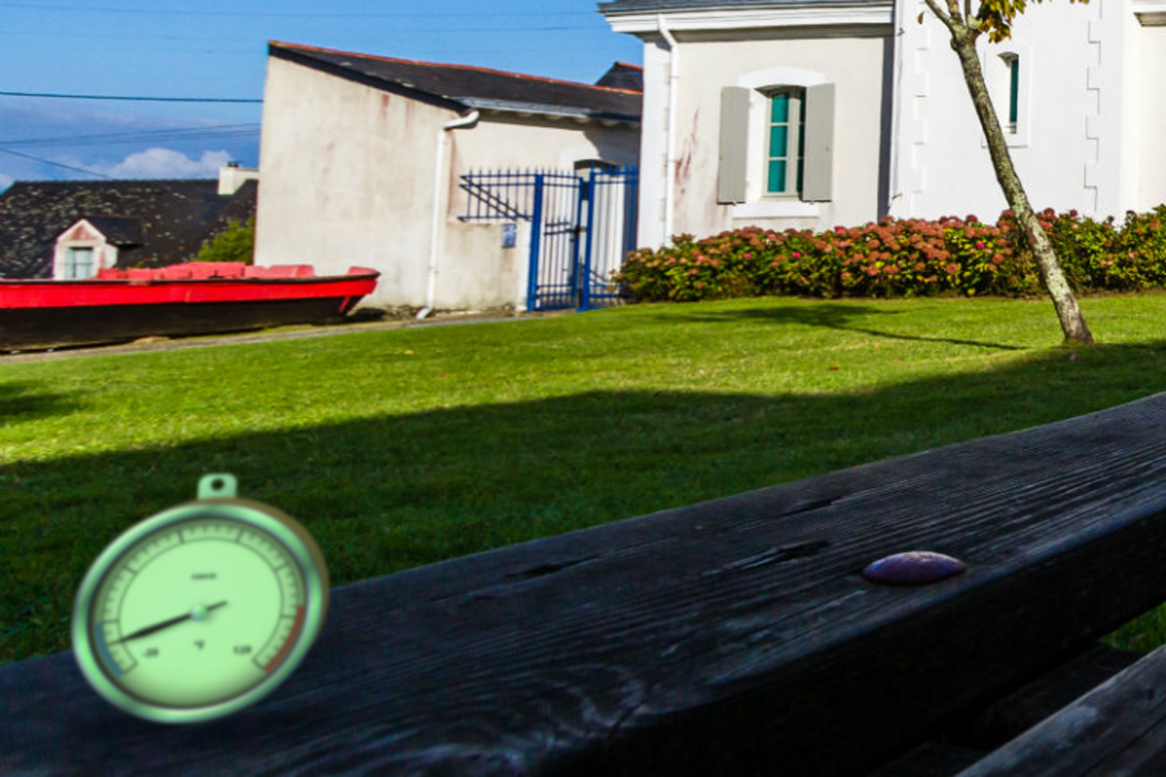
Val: -8; °F
